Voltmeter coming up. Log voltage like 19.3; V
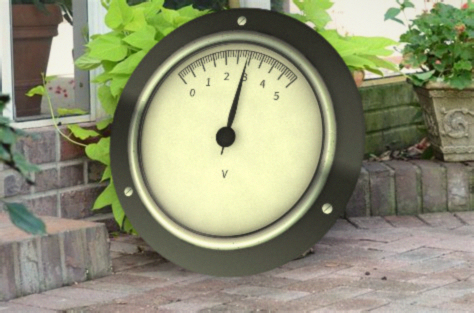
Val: 3; V
